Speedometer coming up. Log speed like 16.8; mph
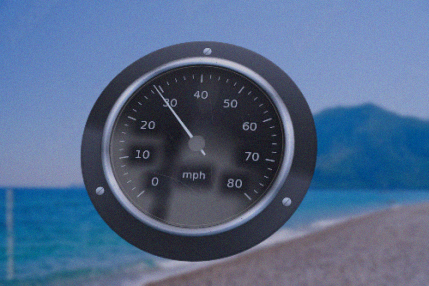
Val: 29; mph
